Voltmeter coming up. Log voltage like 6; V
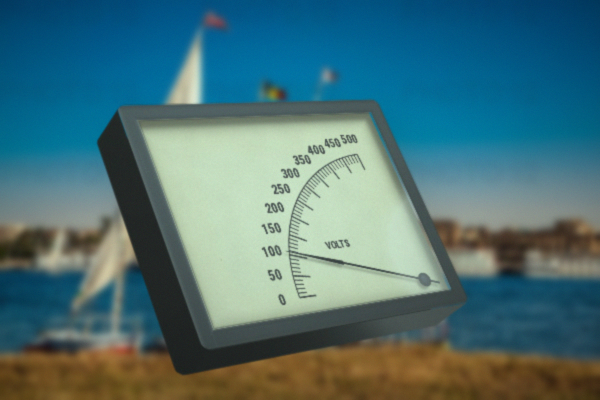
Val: 100; V
